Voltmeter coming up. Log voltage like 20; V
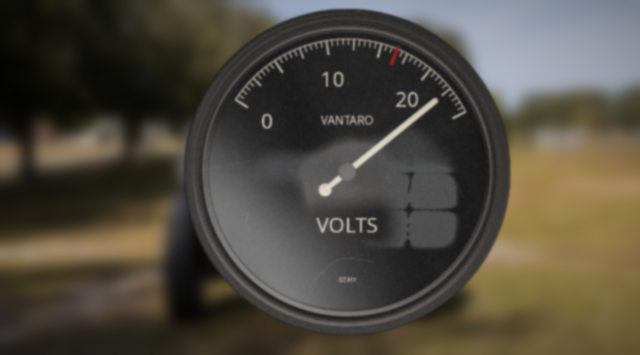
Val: 22.5; V
